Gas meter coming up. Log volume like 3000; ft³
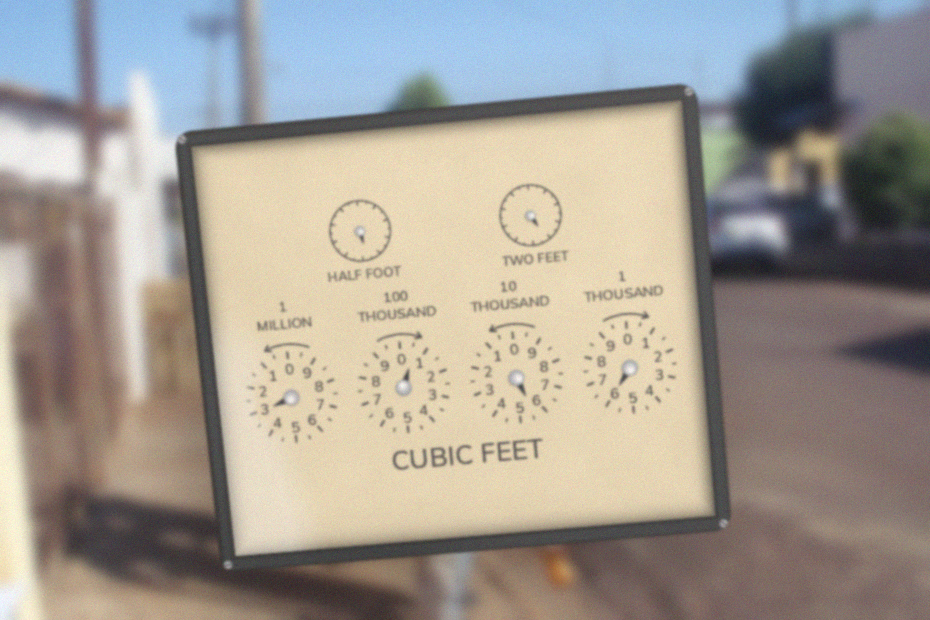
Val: 305600; ft³
